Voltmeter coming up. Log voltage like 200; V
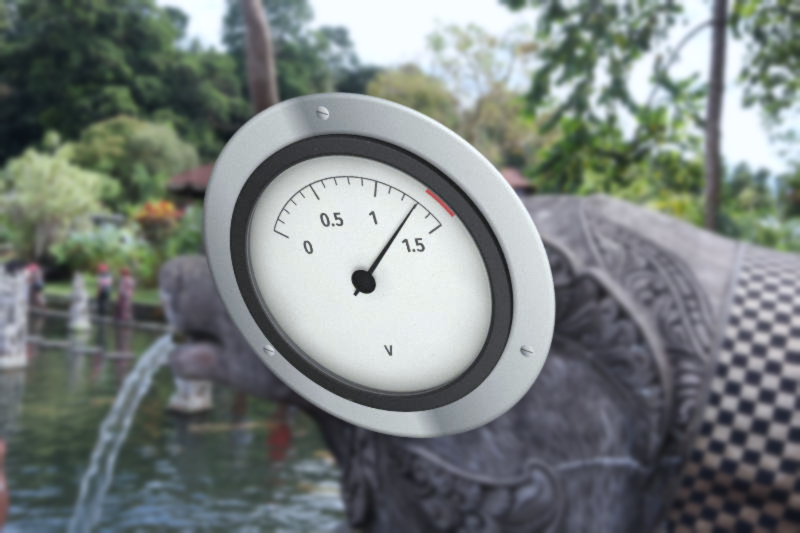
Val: 1.3; V
